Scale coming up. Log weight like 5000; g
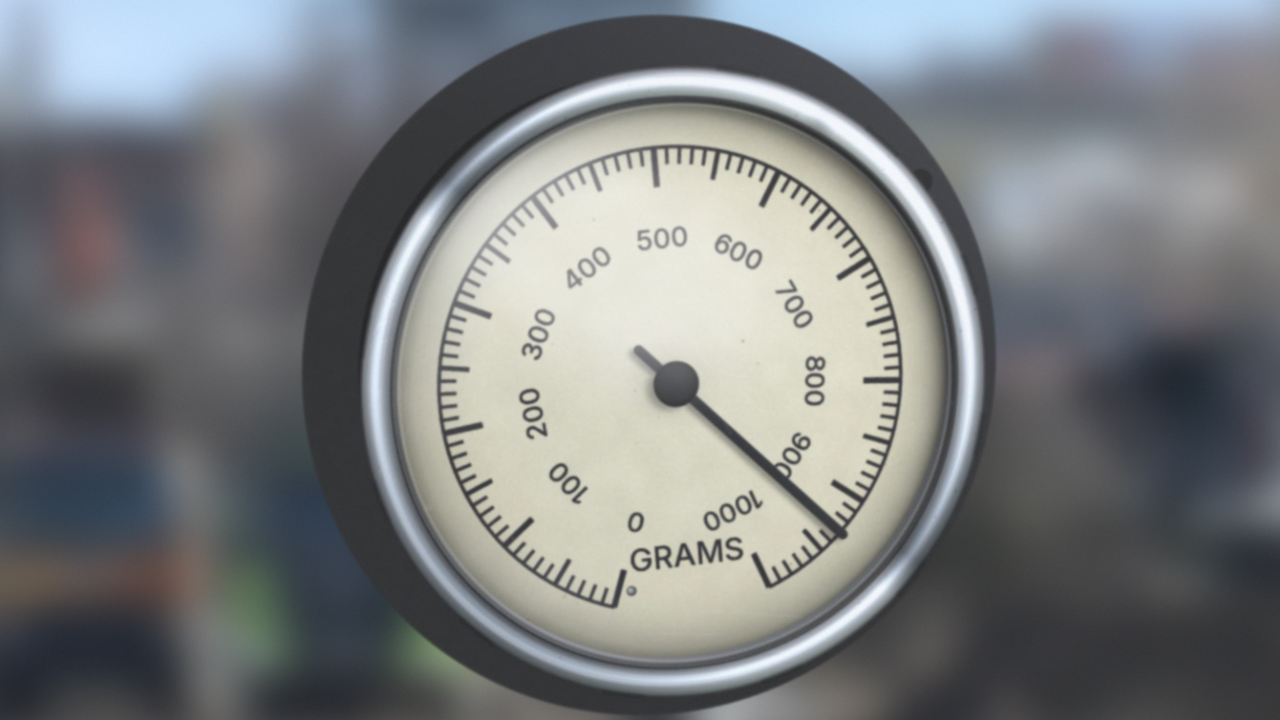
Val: 930; g
